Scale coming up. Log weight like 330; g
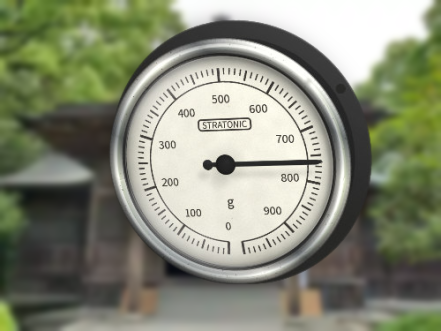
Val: 760; g
